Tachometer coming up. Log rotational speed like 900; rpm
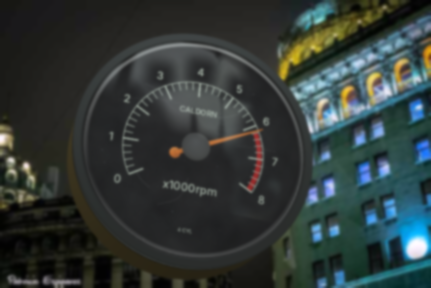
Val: 6200; rpm
